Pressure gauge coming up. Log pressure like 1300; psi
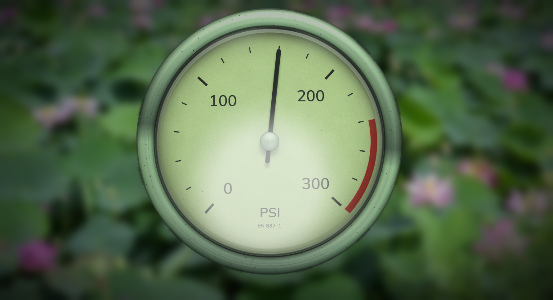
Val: 160; psi
